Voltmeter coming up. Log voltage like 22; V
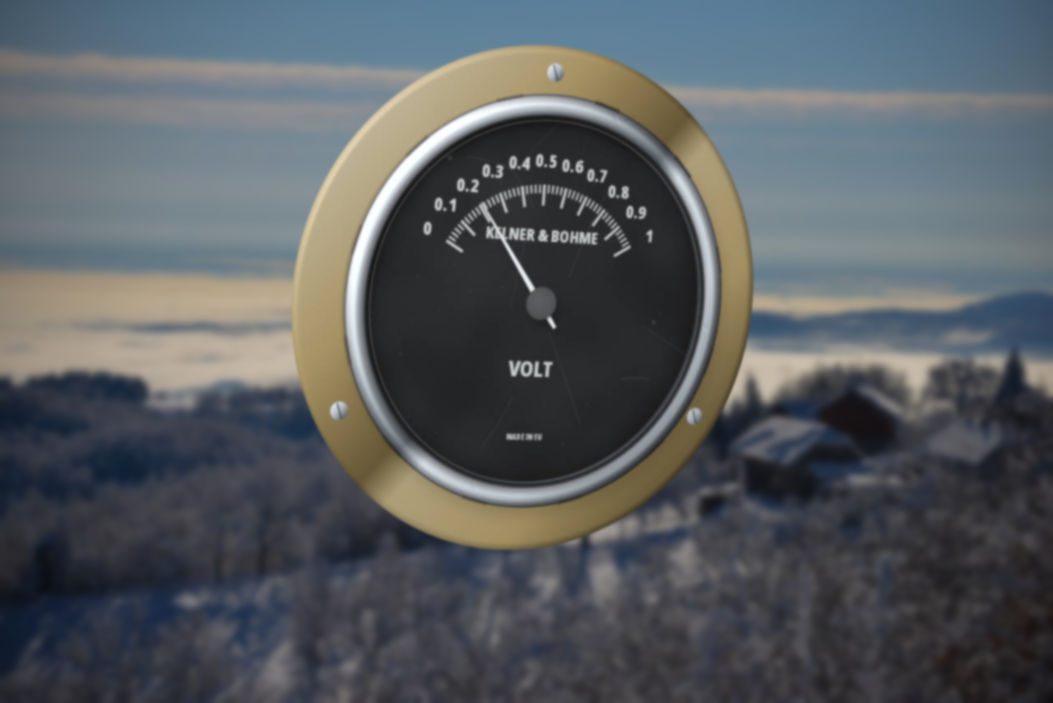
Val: 0.2; V
